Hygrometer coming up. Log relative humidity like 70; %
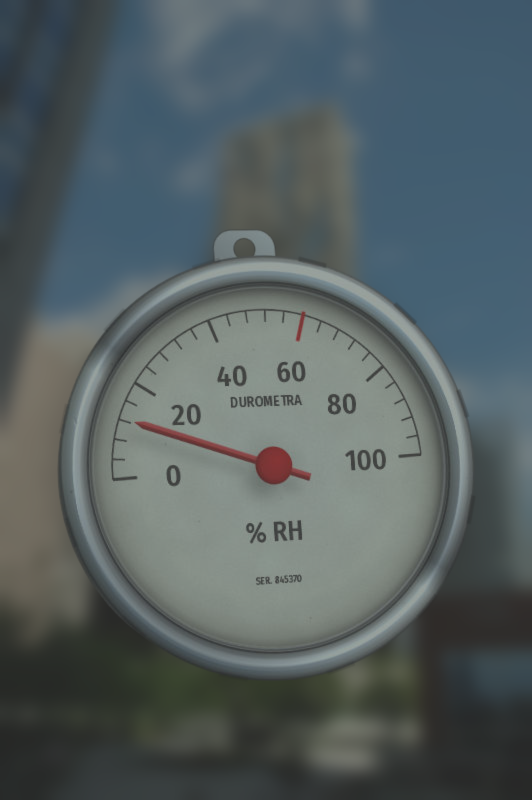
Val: 12; %
